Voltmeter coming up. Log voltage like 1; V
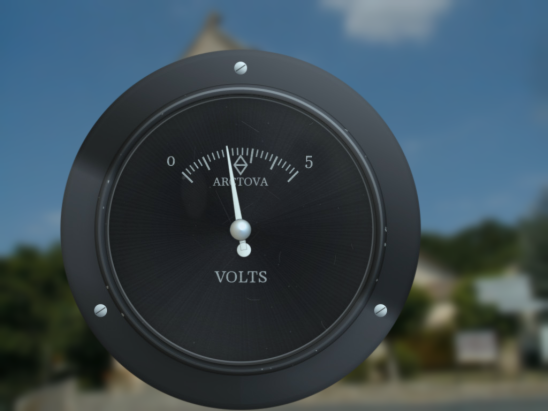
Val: 2; V
